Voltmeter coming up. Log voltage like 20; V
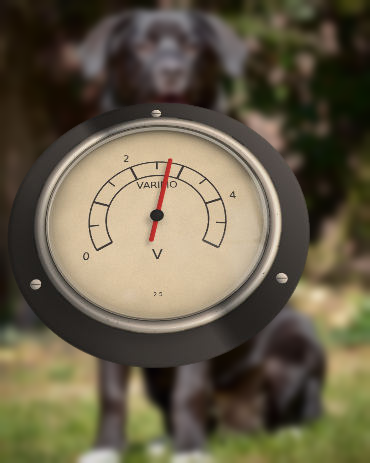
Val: 2.75; V
